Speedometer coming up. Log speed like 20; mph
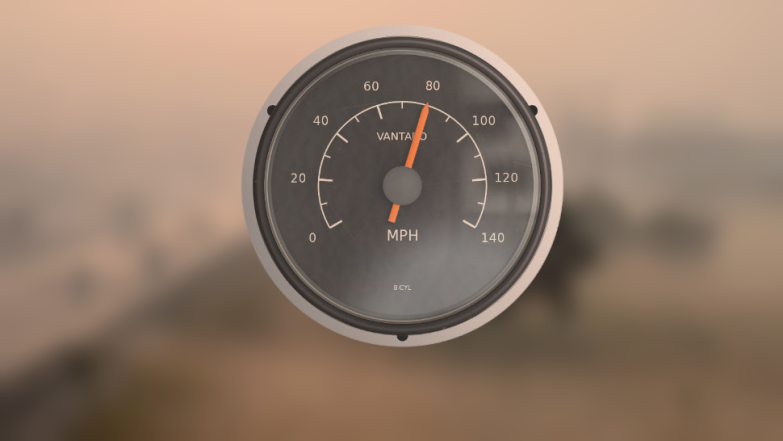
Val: 80; mph
